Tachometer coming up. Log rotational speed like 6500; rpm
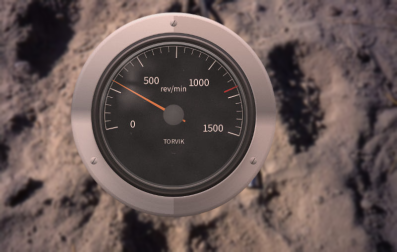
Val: 300; rpm
